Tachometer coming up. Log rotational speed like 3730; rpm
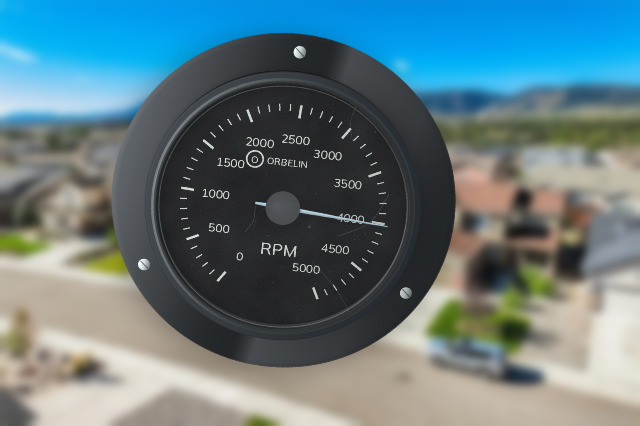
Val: 4000; rpm
